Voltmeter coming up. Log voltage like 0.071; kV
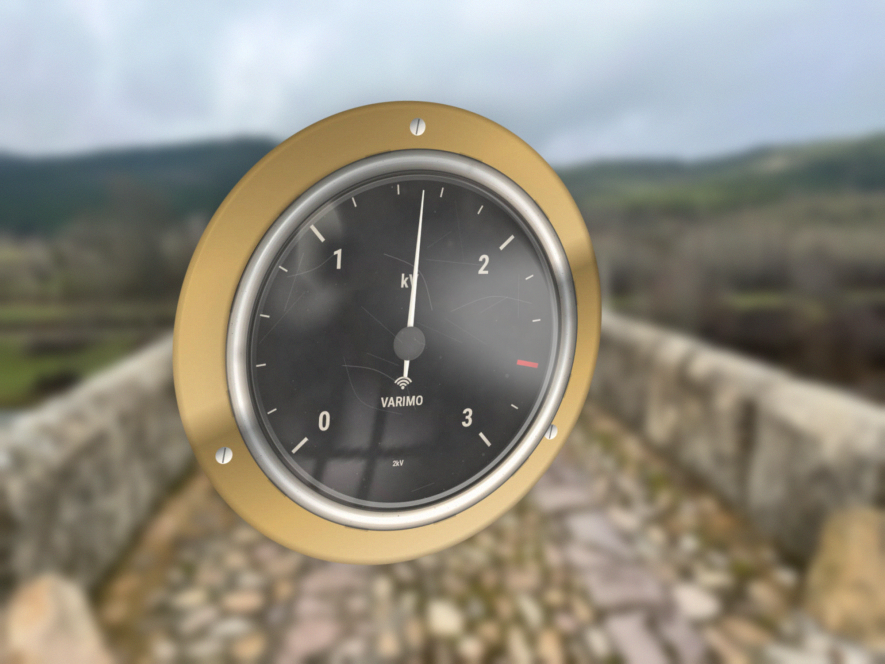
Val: 1.5; kV
